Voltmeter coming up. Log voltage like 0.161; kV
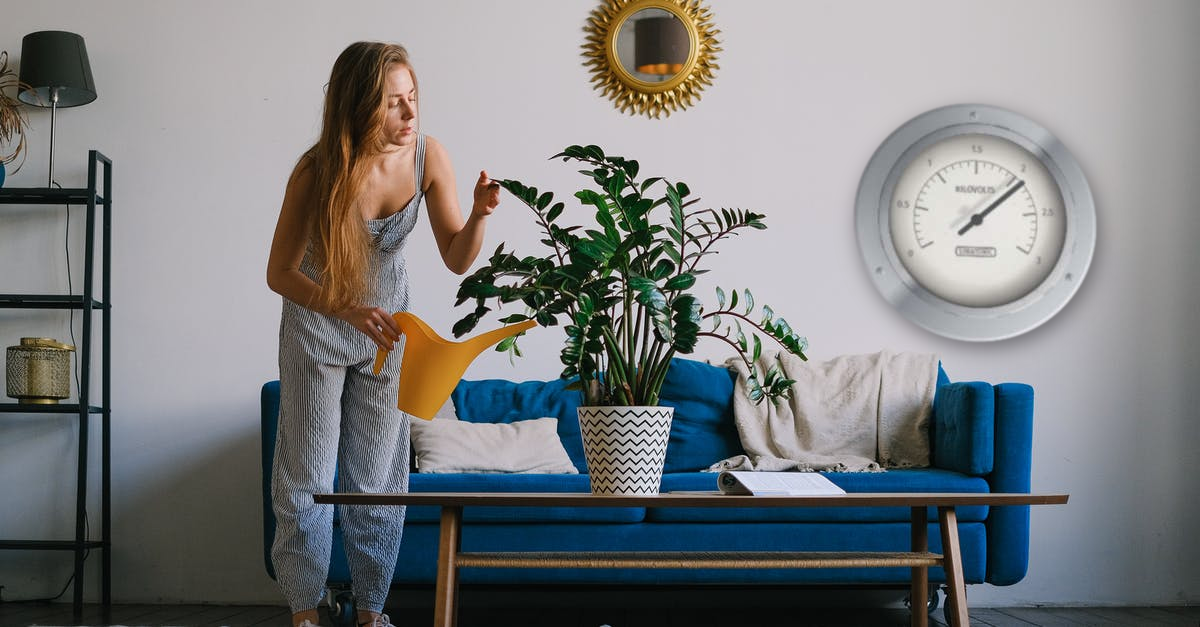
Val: 2.1; kV
